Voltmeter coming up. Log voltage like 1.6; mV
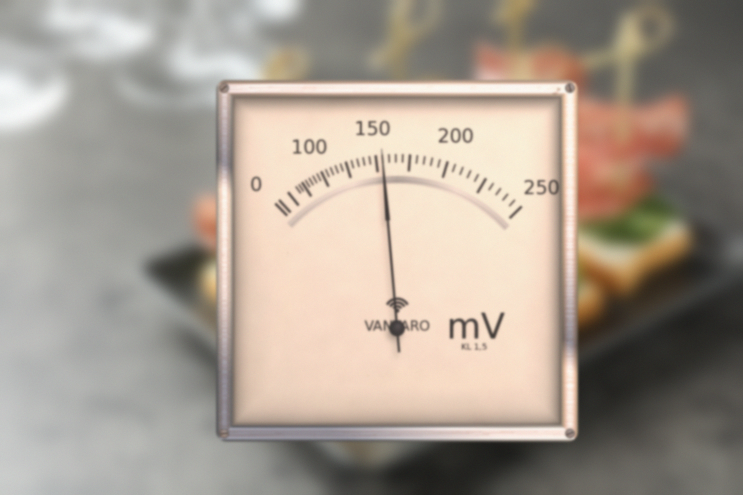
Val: 155; mV
